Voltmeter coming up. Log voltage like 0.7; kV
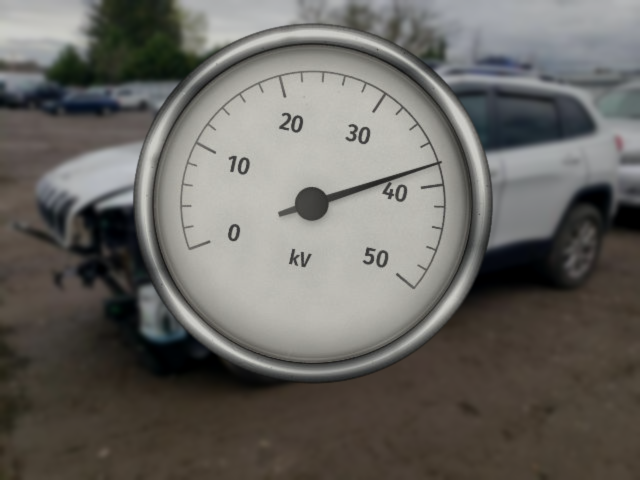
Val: 38; kV
